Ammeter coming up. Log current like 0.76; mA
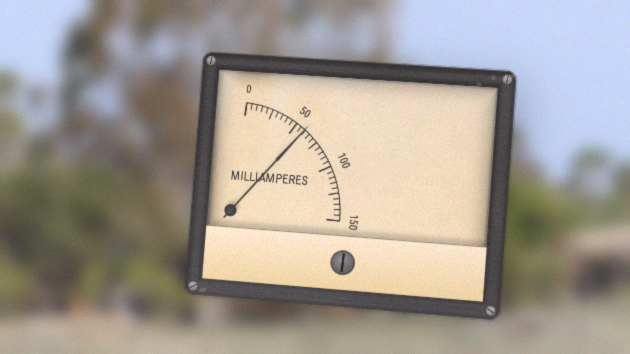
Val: 60; mA
